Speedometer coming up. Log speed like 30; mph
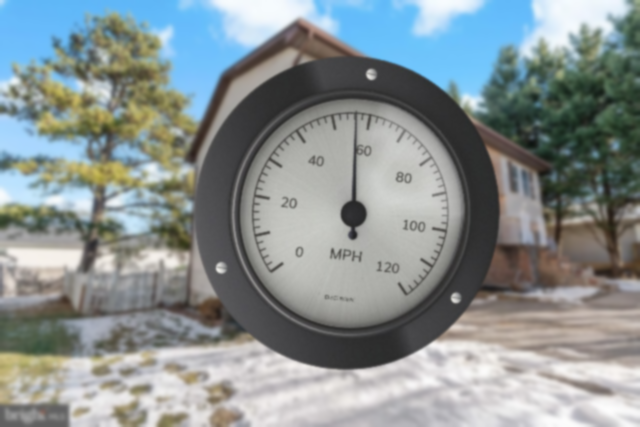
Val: 56; mph
